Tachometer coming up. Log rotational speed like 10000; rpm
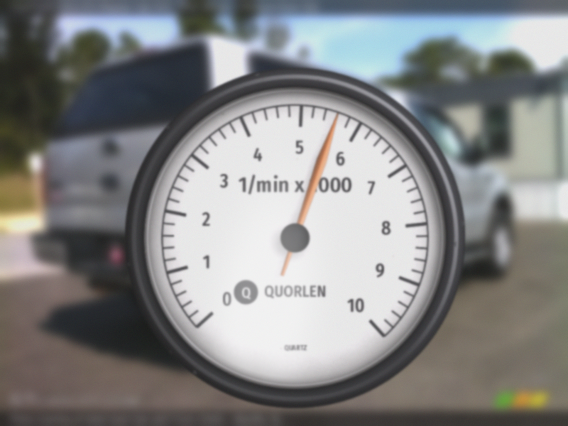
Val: 5600; rpm
